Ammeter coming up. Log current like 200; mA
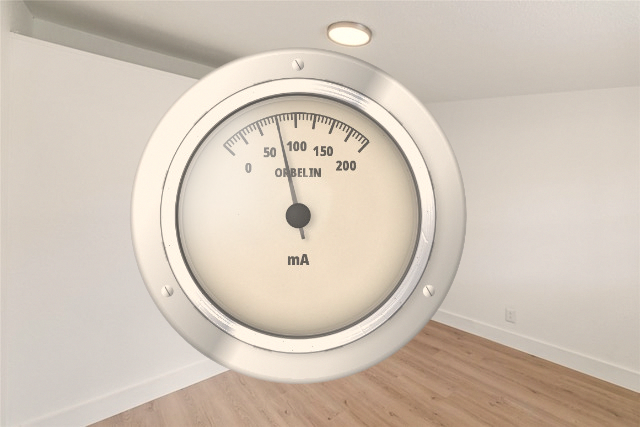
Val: 75; mA
